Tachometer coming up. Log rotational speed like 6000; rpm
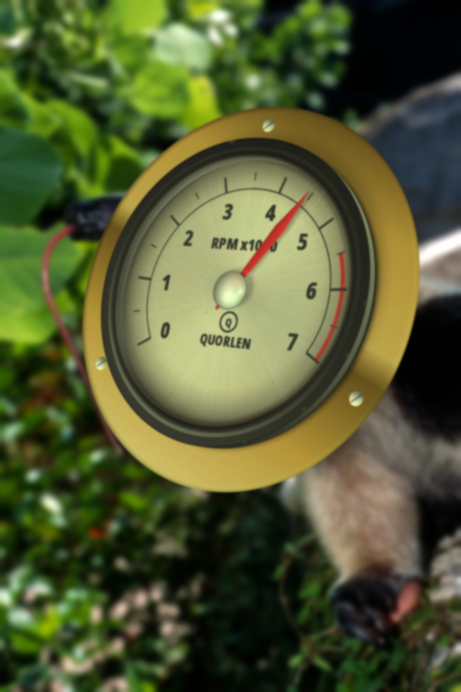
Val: 4500; rpm
